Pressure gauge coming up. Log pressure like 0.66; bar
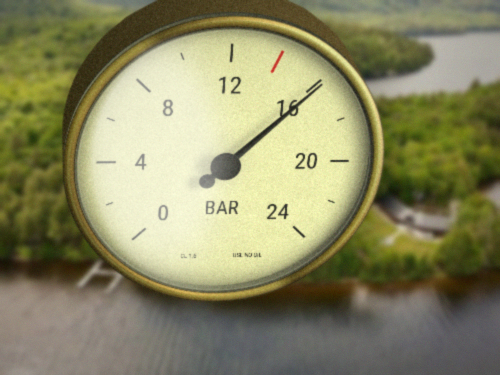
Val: 16; bar
